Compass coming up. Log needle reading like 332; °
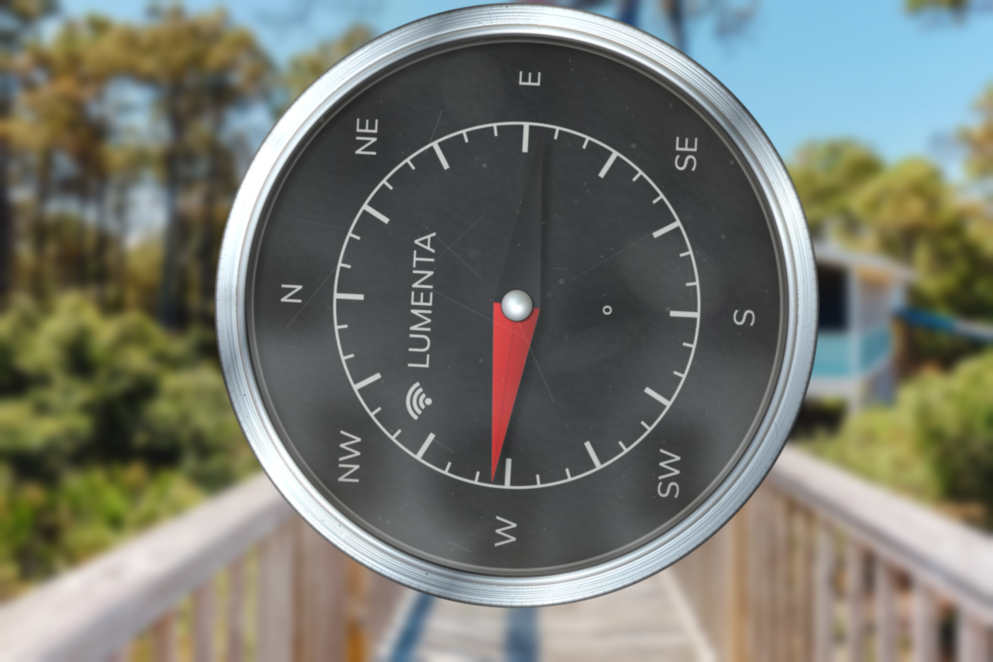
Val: 275; °
